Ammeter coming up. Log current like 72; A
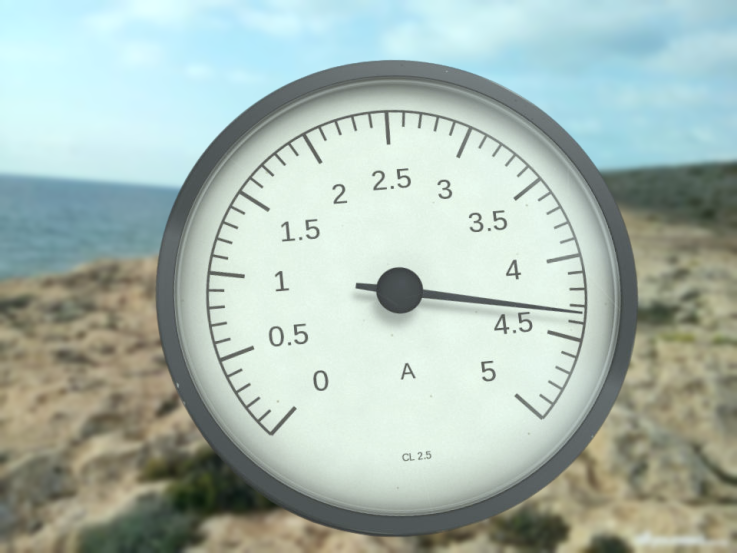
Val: 4.35; A
